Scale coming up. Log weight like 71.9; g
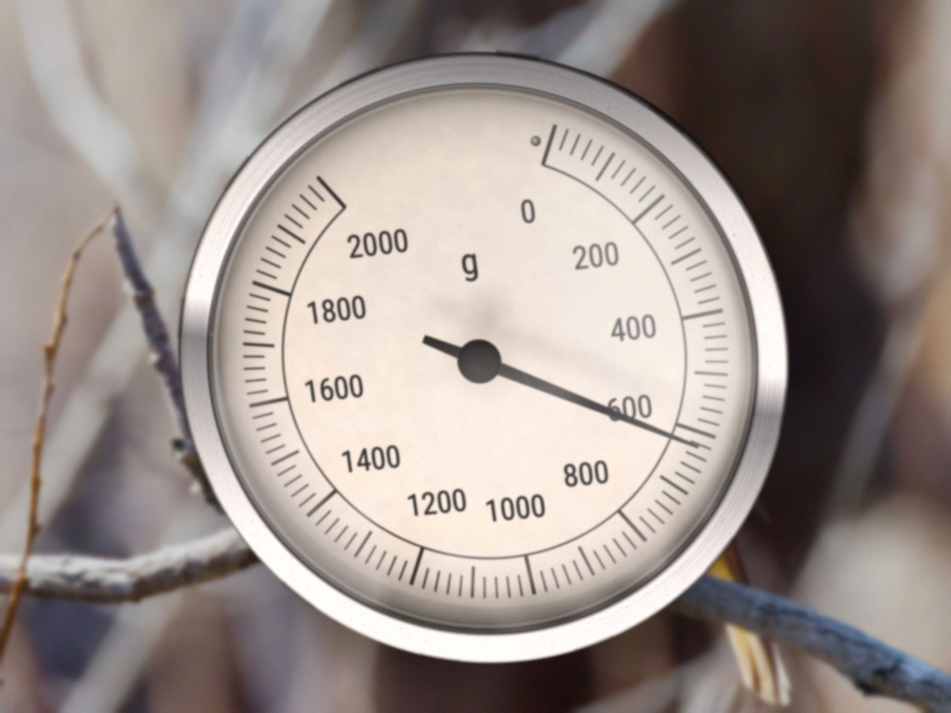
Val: 620; g
